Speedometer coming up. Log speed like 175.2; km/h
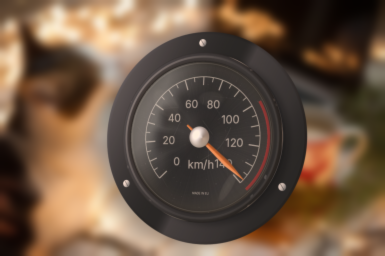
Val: 137.5; km/h
